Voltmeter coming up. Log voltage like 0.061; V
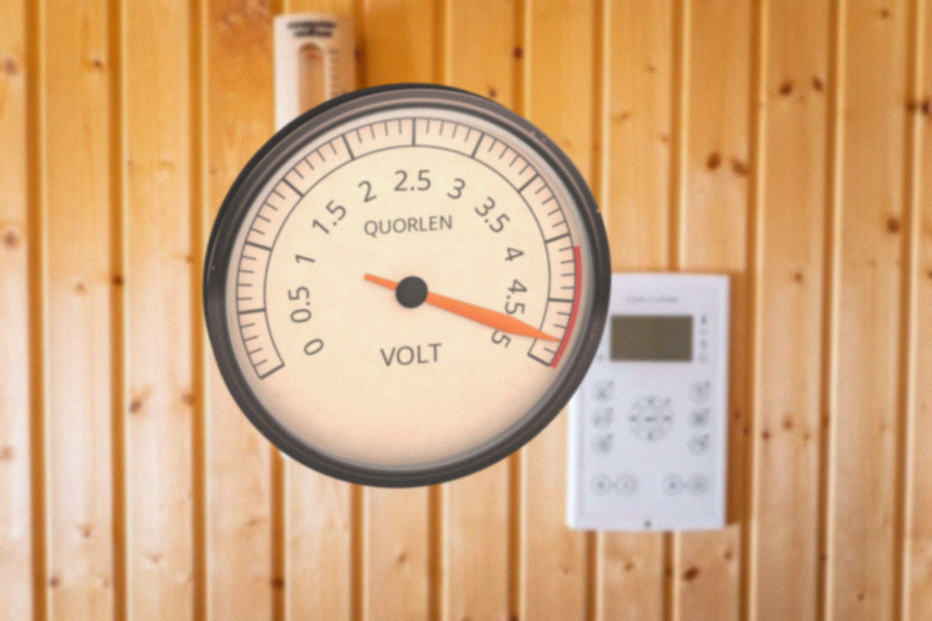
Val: 4.8; V
